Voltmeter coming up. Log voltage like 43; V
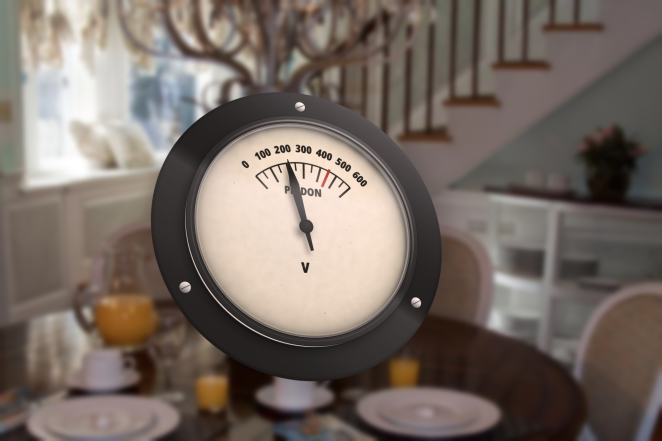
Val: 200; V
